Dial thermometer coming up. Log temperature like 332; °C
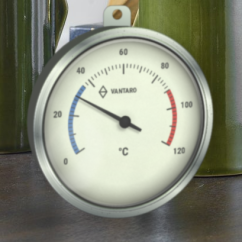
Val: 30; °C
